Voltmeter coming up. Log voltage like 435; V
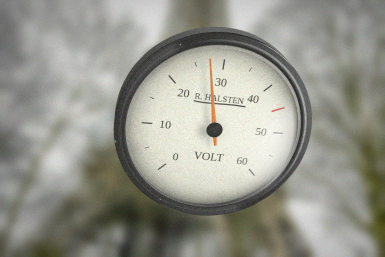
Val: 27.5; V
